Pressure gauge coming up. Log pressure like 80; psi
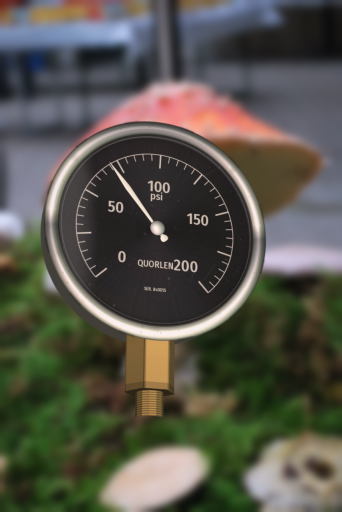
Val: 70; psi
